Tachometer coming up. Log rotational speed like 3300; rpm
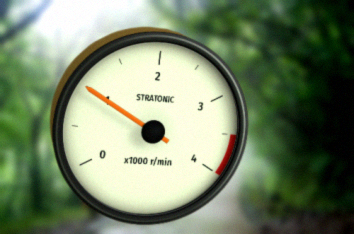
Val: 1000; rpm
